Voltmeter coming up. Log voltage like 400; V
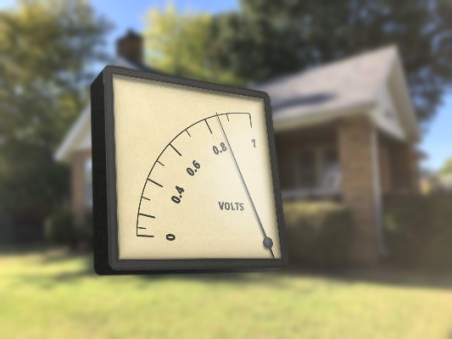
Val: 0.85; V
